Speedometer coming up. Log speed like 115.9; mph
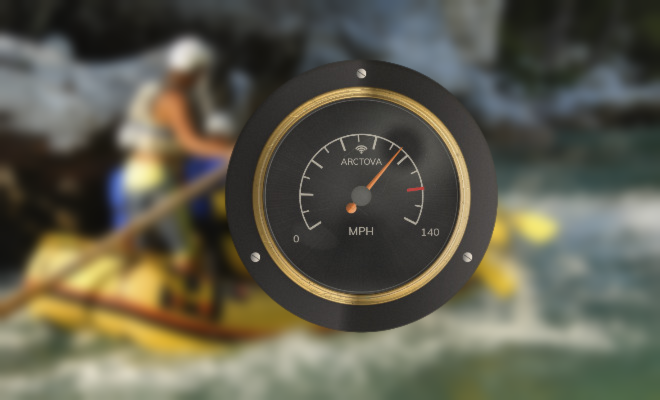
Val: 95; mph
